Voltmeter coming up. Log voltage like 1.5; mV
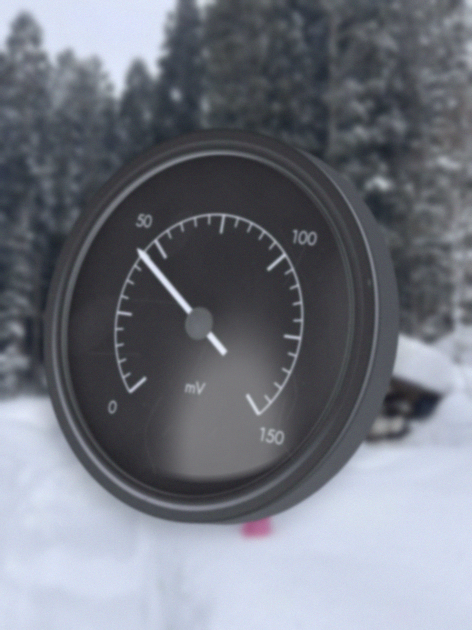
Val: 45; mV
